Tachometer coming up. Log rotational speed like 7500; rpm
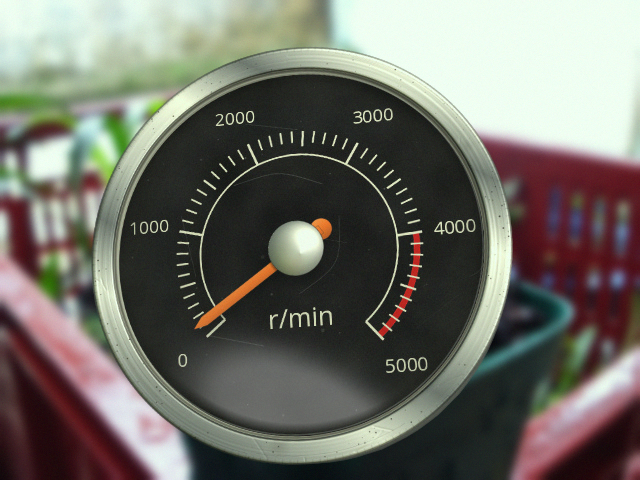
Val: 100; rpm
